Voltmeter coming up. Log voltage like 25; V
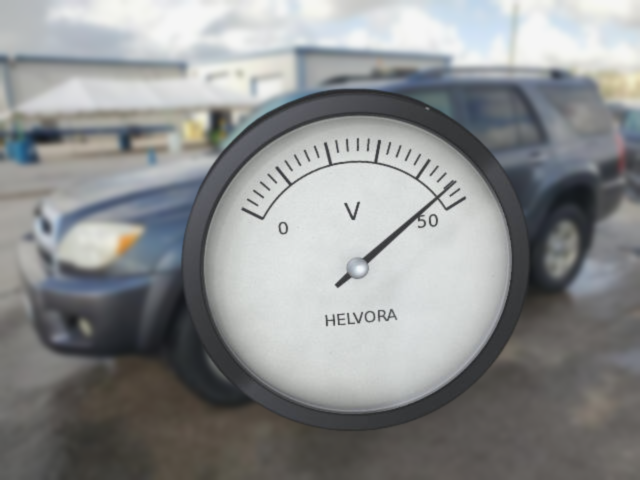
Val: 46; V
